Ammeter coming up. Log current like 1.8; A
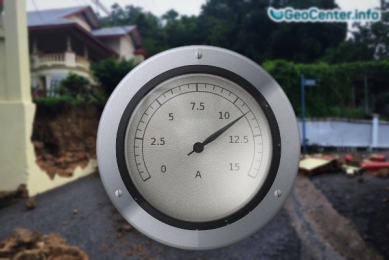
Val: 11; A
